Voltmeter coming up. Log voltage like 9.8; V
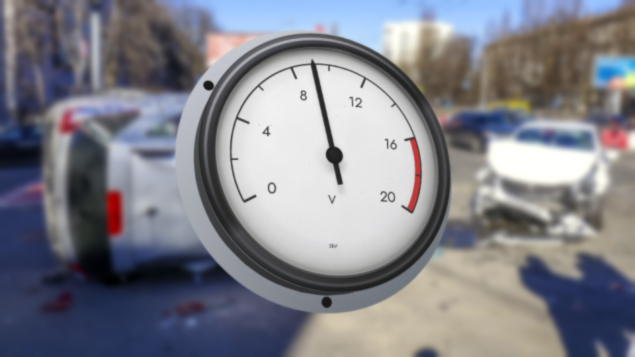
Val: 9; V
